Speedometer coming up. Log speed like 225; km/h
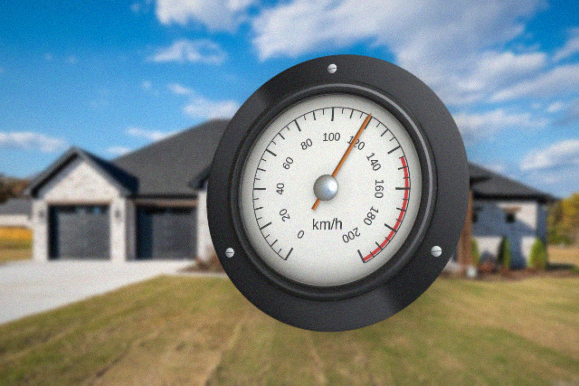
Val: 120; km/h
